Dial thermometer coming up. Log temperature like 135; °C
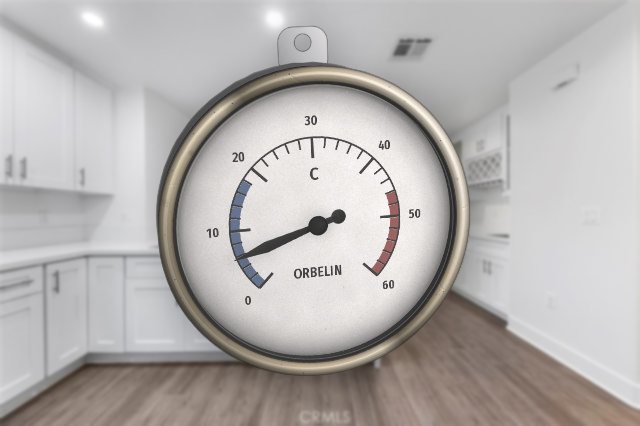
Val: 6; °C
